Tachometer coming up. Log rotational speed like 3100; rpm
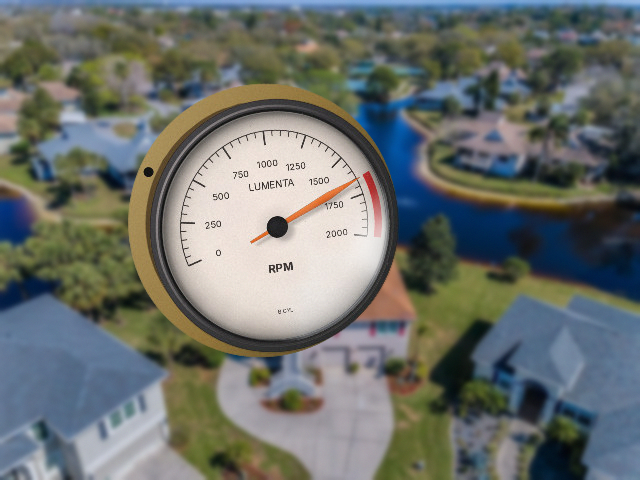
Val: 1650; rpm
